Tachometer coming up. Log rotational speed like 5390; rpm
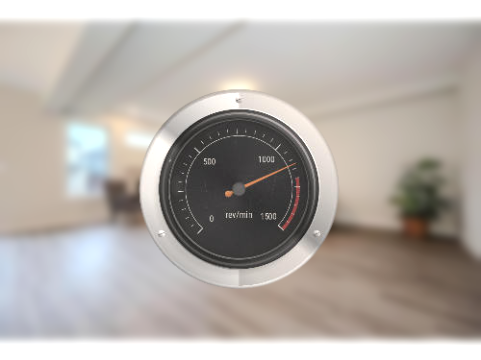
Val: 1125; rpm
